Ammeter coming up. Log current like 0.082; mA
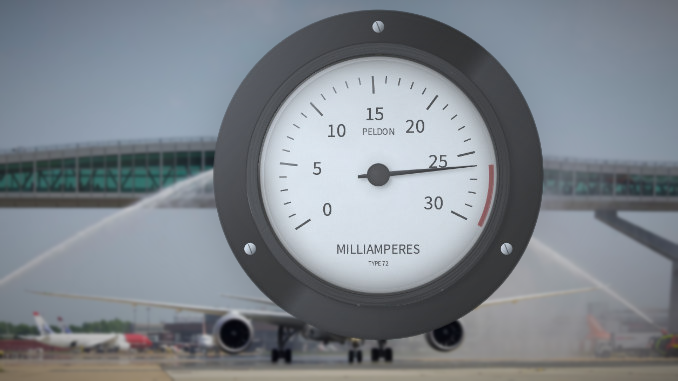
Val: 26; mA
